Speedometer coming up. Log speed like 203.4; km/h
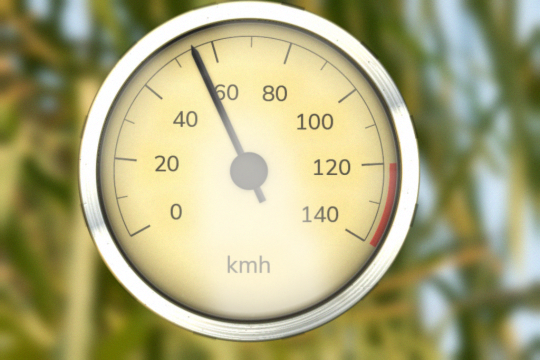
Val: 55; km/h
